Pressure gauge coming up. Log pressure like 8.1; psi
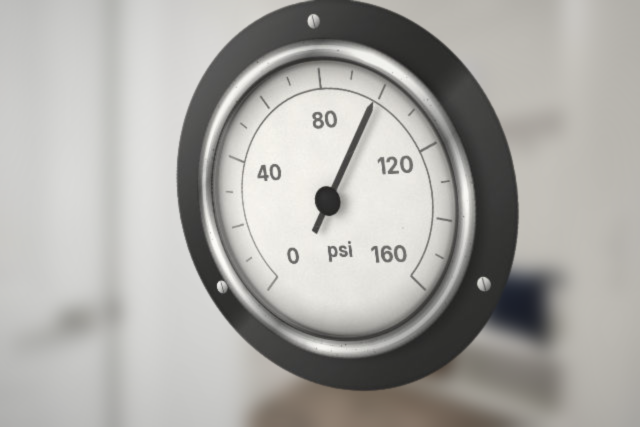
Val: 100; psi
